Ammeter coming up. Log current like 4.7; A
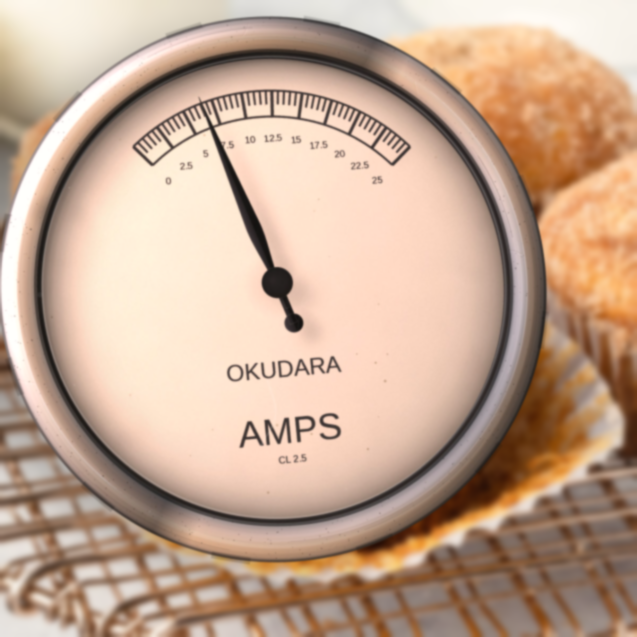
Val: 6.5; A
